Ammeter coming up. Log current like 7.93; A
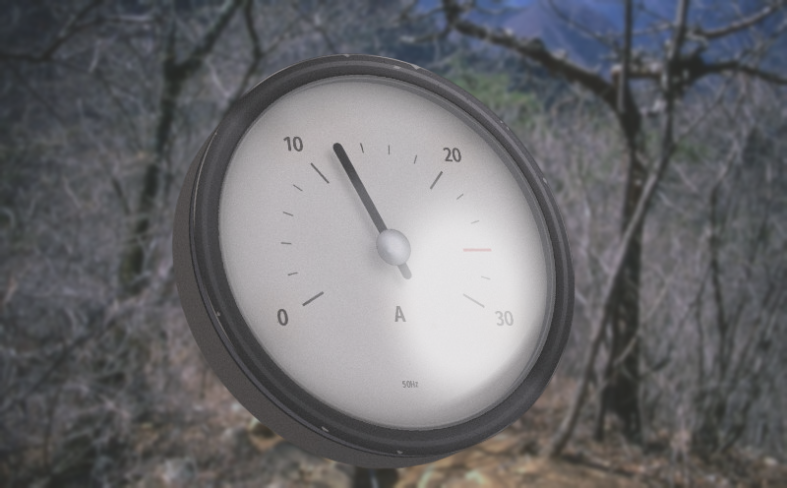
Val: 12; A
